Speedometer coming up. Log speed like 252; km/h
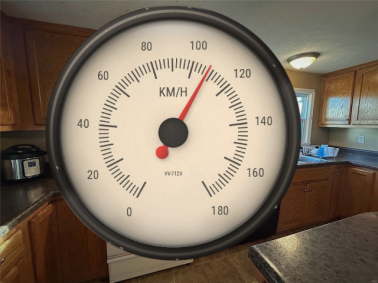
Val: 108; km/h
